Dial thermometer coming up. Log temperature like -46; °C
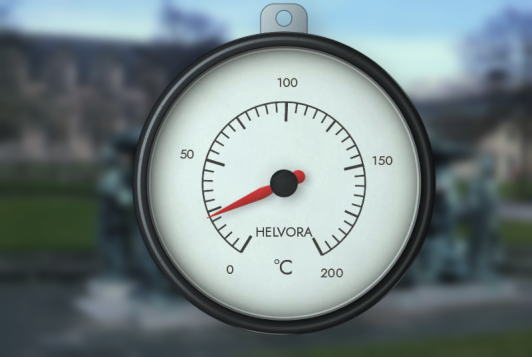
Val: 22.5; °C
